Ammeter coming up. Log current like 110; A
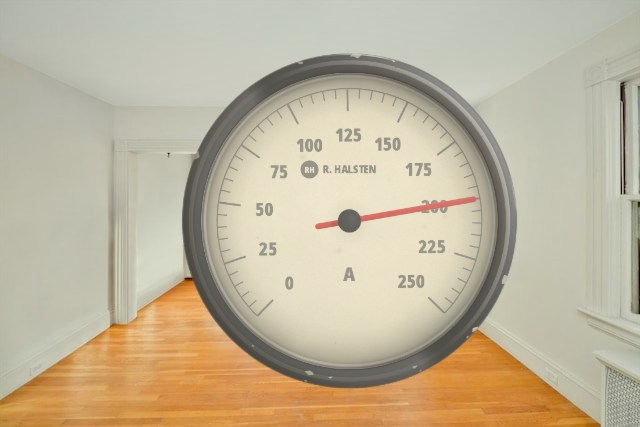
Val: 200; A
